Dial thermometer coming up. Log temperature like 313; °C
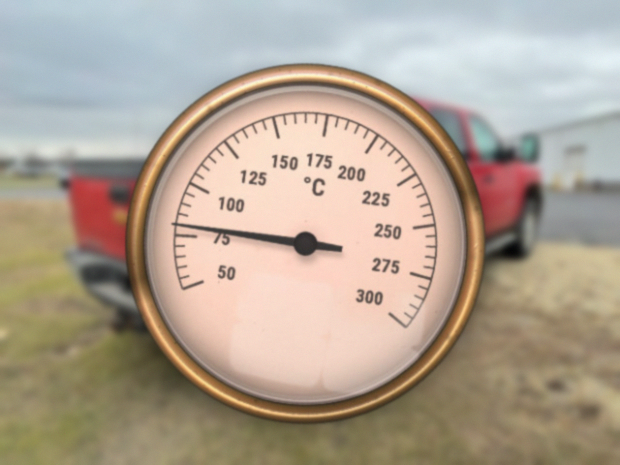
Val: 80; °C
